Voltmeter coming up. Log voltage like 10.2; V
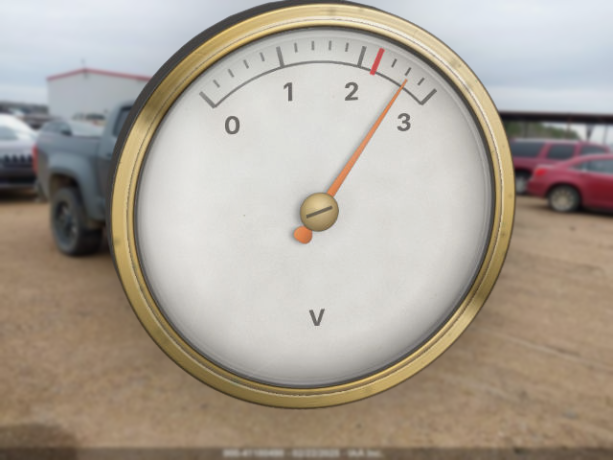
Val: 2.6; V
